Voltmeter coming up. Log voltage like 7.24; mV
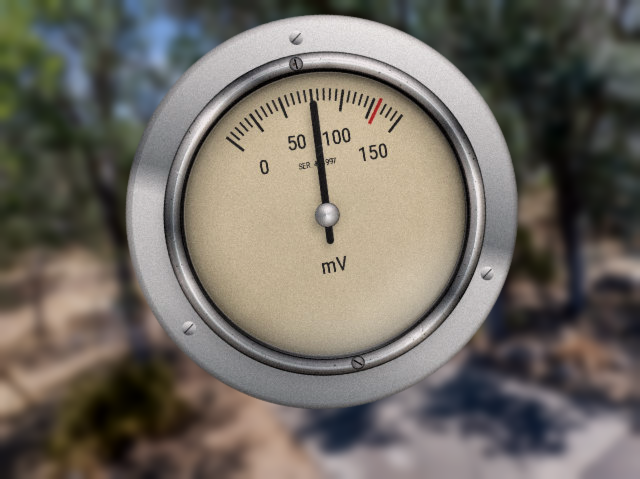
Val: 75; mV
